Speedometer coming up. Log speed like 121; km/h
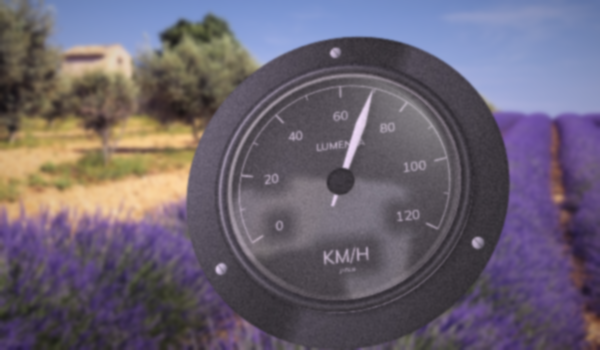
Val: 70; km/h
